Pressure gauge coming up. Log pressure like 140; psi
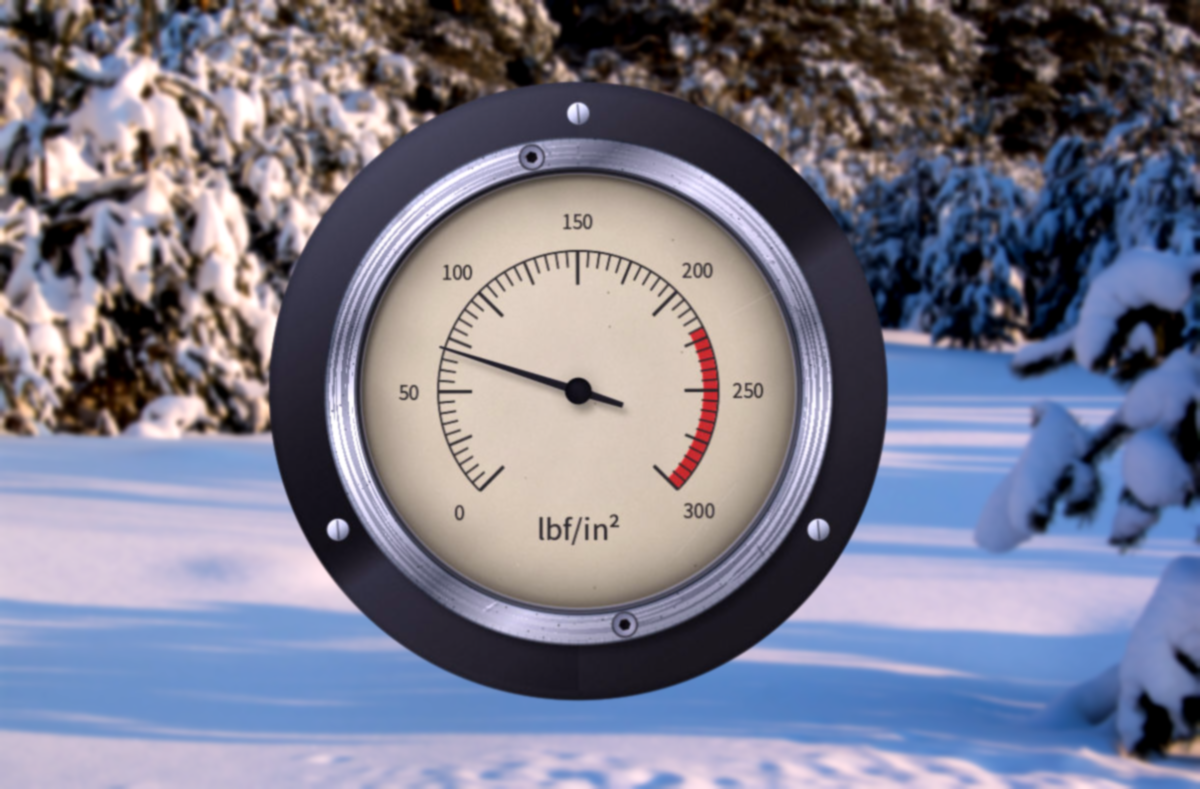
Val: 70; psi
